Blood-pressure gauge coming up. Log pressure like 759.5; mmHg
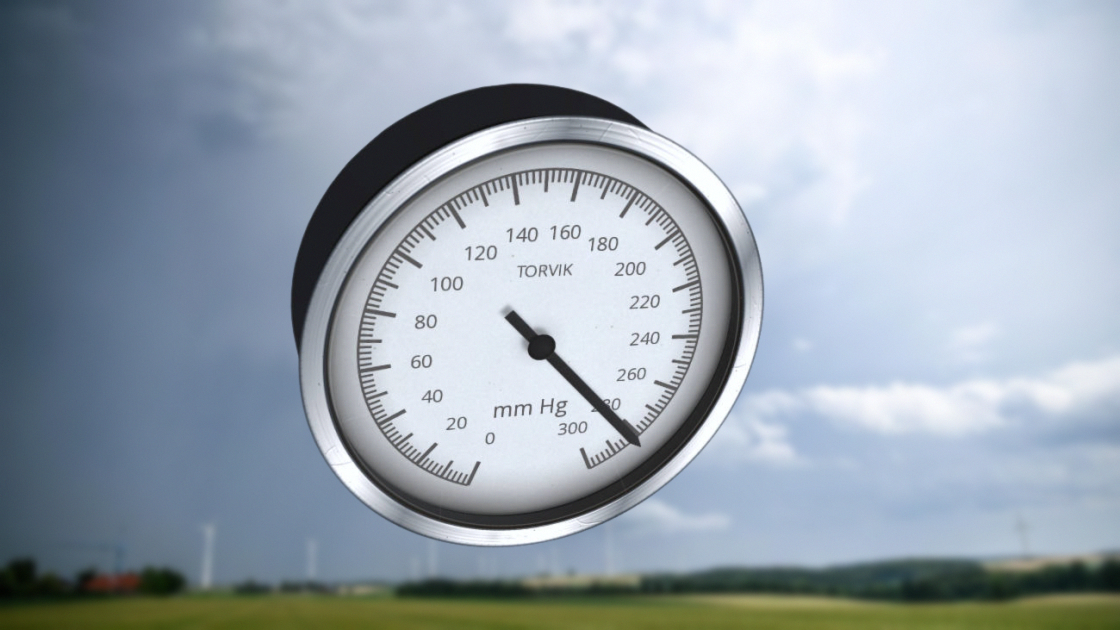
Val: 282; mmHg
